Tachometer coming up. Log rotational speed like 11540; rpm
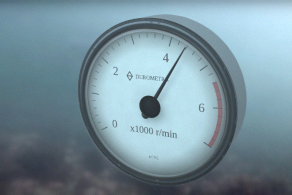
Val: 4400; rpm
